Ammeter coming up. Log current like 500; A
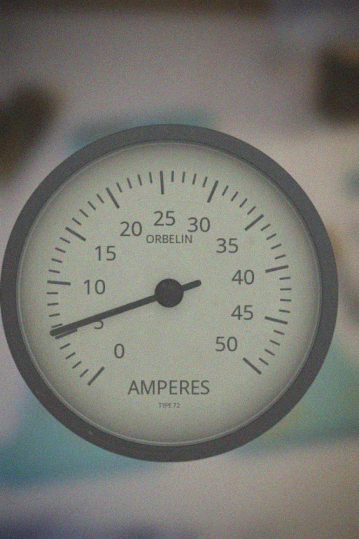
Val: 5.5; A
